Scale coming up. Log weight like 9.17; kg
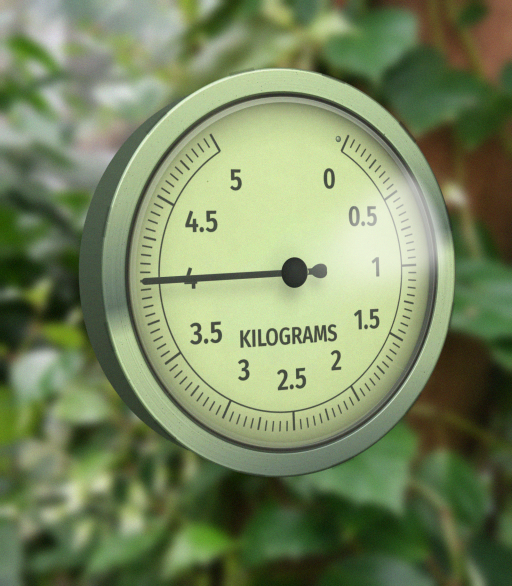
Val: 4; kg
